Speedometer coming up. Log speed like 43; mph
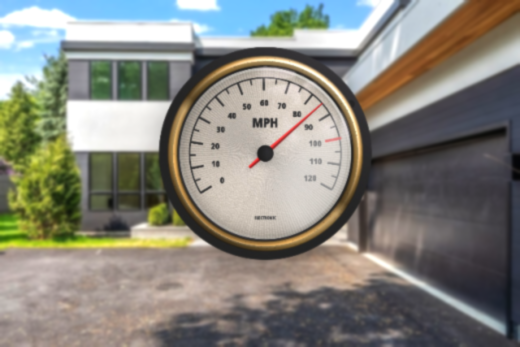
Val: 85; mph
